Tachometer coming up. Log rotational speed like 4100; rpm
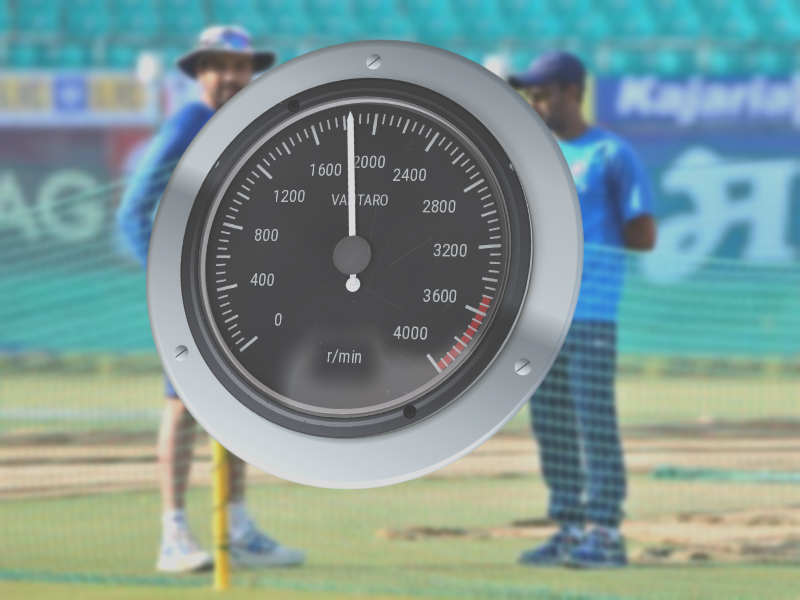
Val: 1850; rpm
